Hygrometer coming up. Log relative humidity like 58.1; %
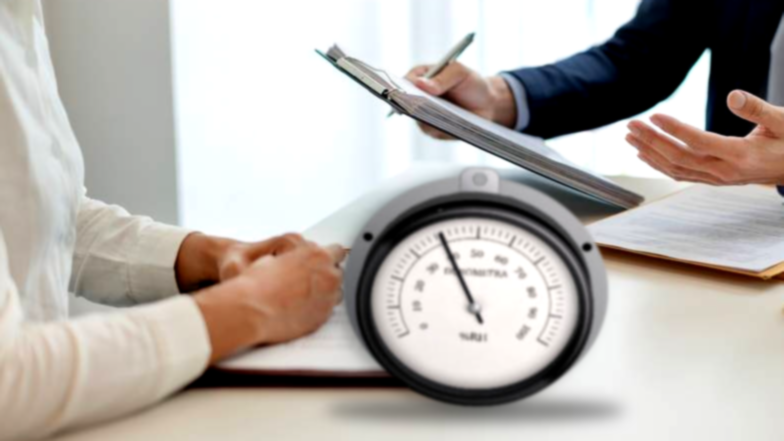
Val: 40; %
